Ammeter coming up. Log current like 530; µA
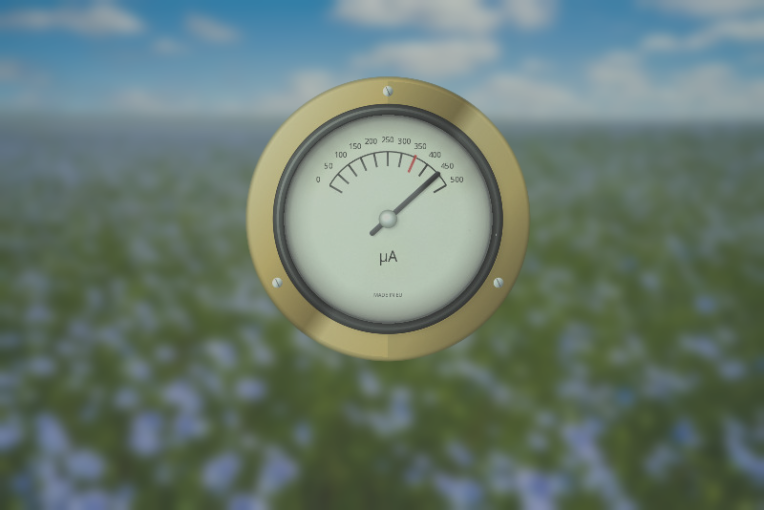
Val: 450; µA
